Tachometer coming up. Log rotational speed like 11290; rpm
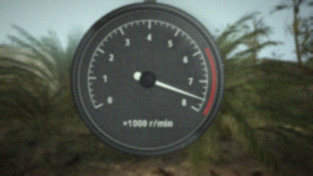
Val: 7600; rpm
